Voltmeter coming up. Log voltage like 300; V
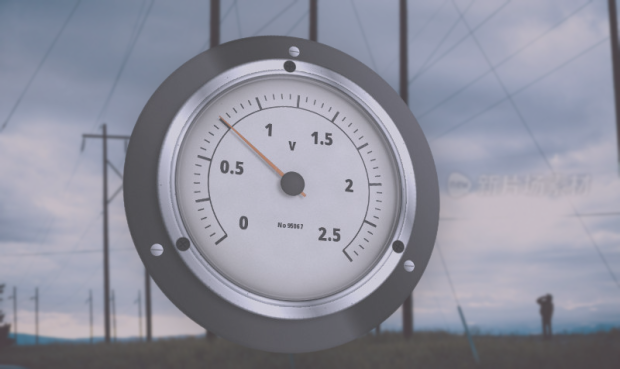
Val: 0.75; V
